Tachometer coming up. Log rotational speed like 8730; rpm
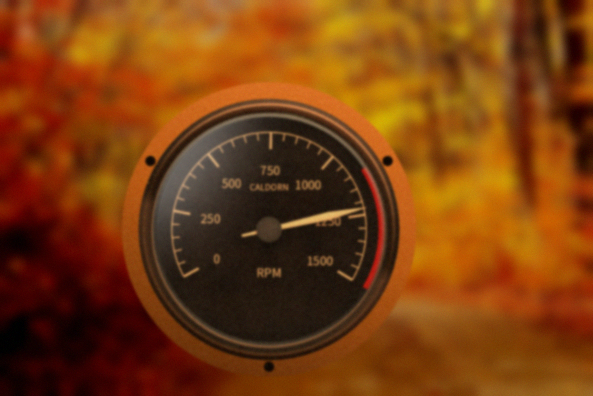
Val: 1225; rpm
